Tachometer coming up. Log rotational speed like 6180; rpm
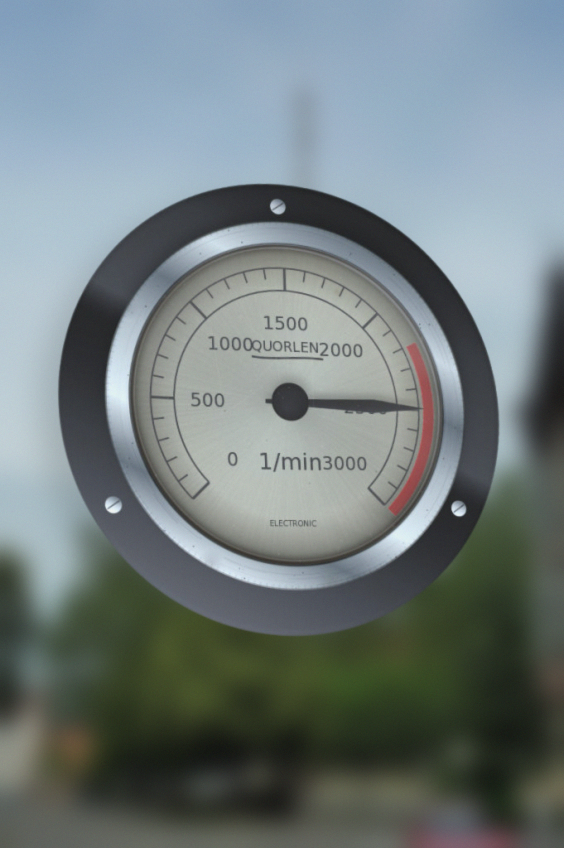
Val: 2500; rpm
